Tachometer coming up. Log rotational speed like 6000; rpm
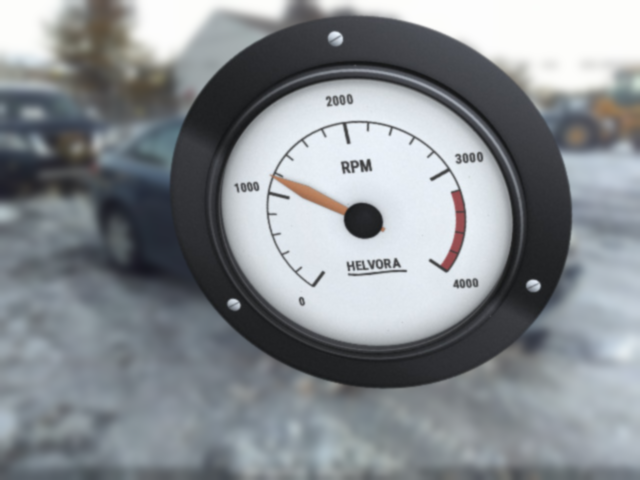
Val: 1200; rpm
